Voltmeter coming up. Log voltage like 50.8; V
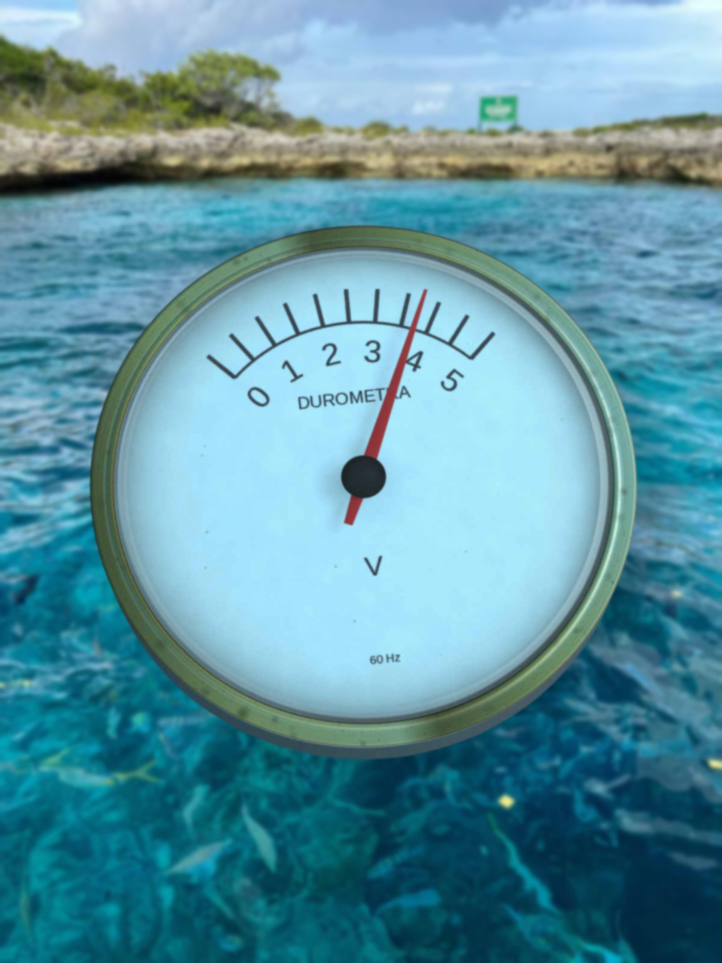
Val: 3.75; V
